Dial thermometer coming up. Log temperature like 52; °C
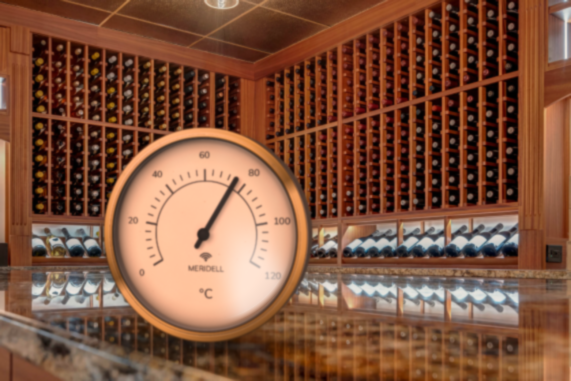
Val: 76; °C
